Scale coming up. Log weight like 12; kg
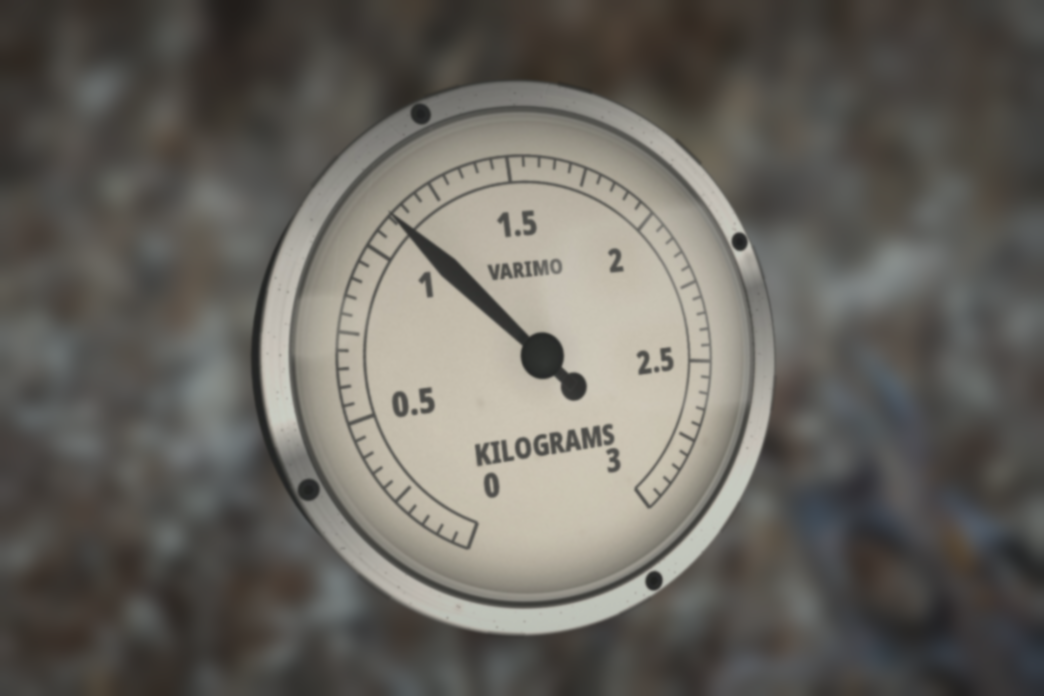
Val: 1.1; kg
